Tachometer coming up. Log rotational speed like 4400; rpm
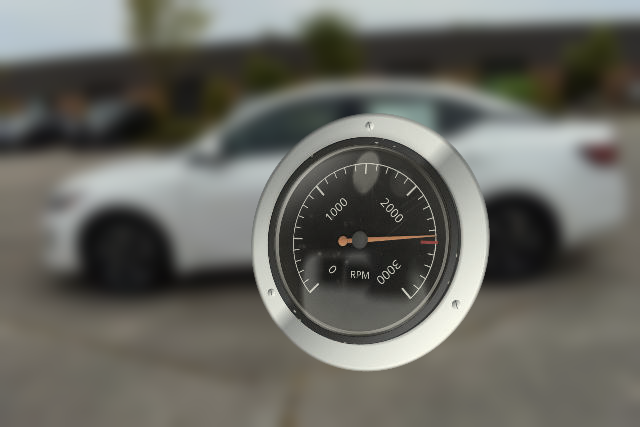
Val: 2450; rpm
